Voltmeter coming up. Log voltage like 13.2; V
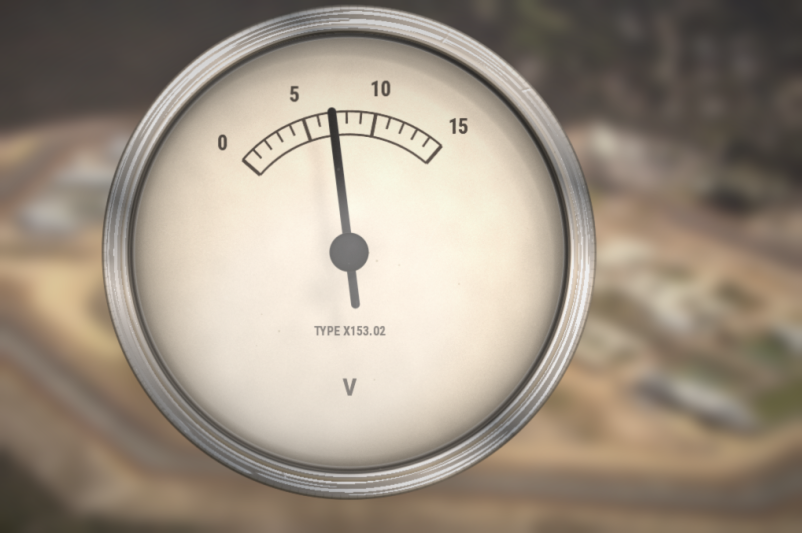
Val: 7; V
